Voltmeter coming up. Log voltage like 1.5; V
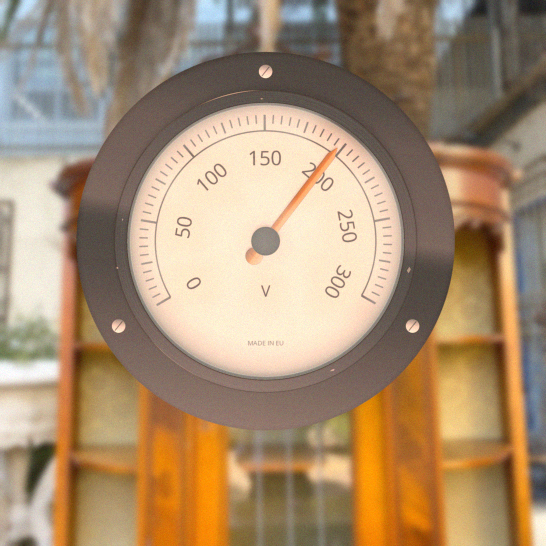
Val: 197.5; V
